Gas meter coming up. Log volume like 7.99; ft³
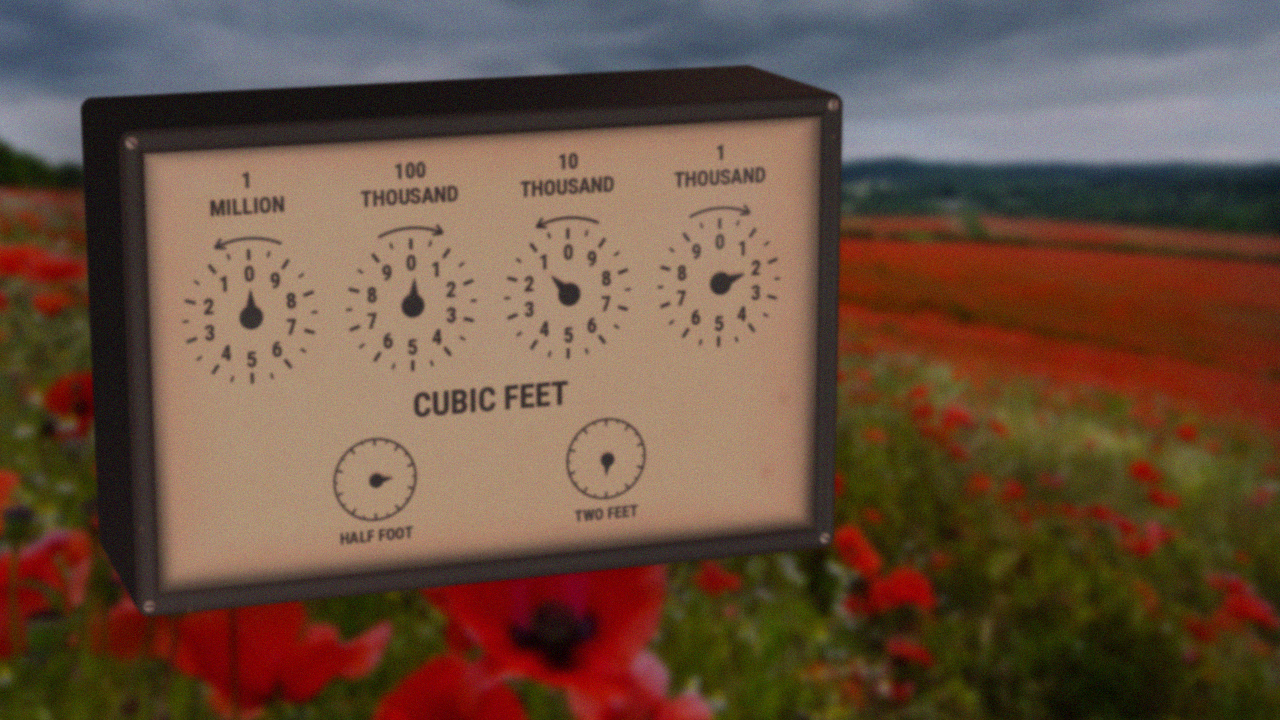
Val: 1200; ft³
